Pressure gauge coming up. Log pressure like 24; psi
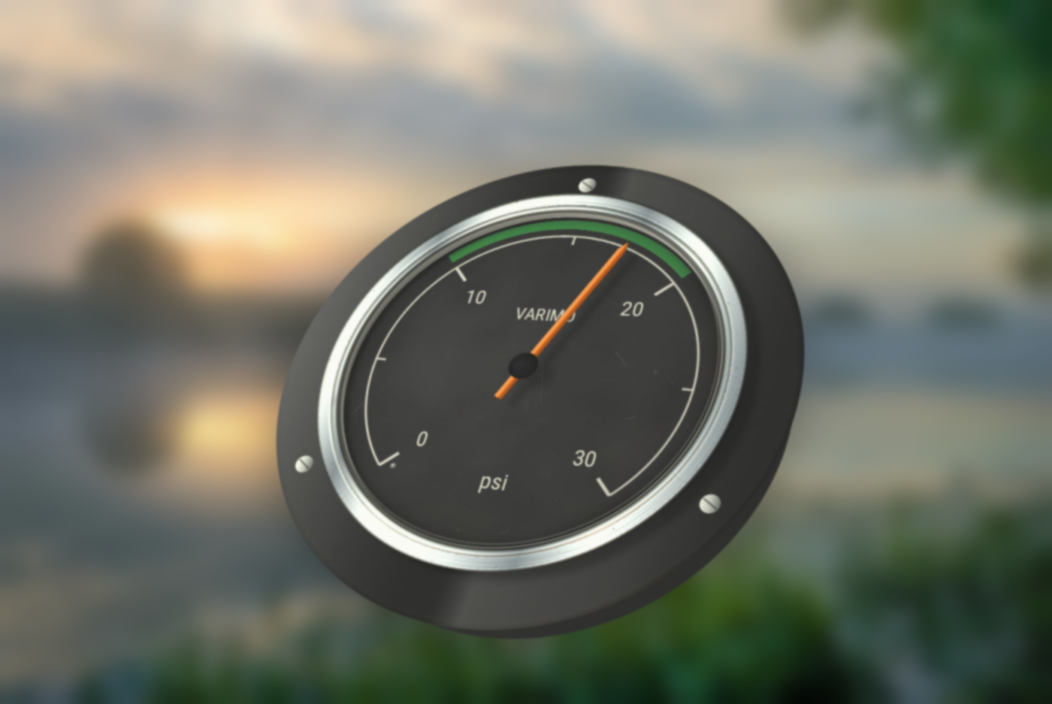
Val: 17.5; psi
